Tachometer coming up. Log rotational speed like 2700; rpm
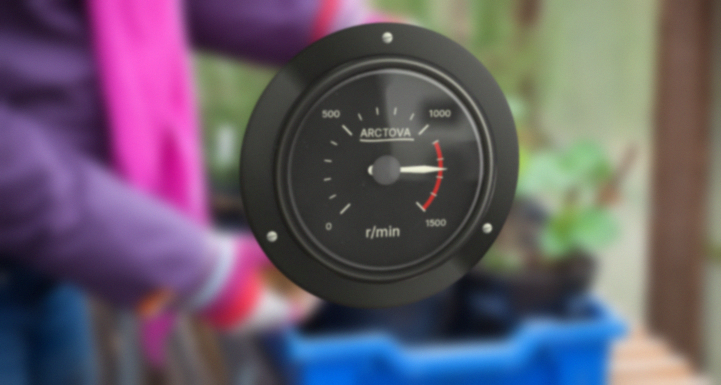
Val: 1250; rpm
